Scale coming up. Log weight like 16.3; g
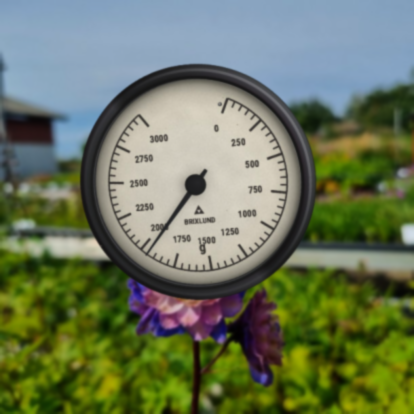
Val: 1950; g
